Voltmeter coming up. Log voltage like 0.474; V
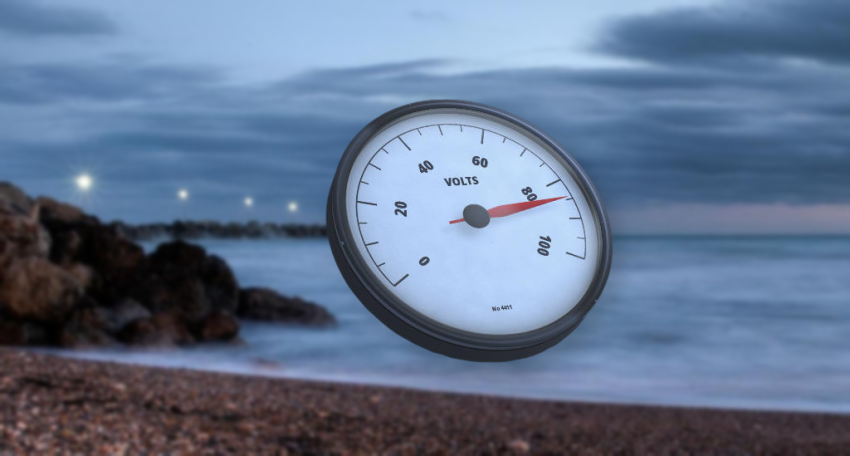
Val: 85; V
